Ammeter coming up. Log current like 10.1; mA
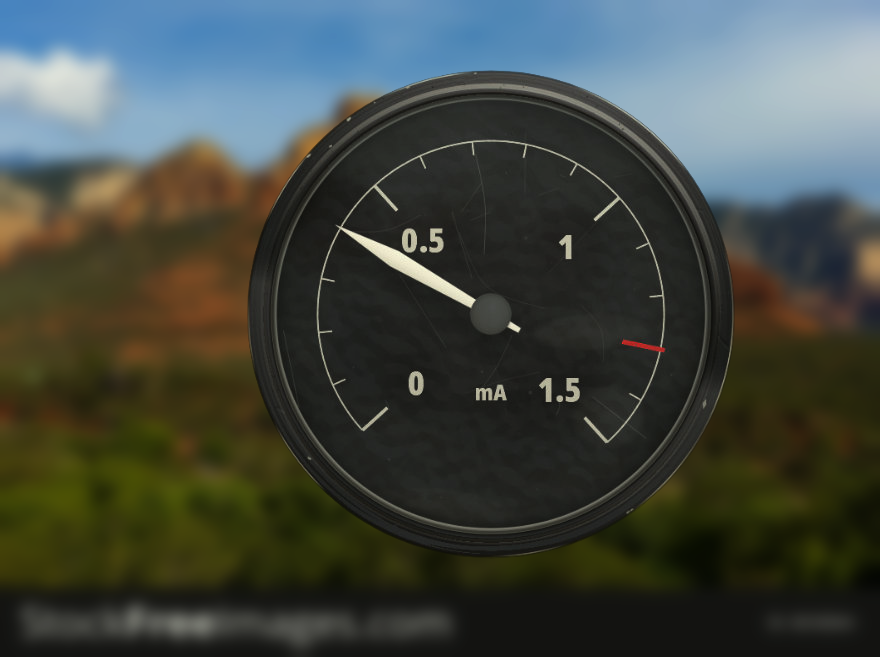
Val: 0.4; mA
